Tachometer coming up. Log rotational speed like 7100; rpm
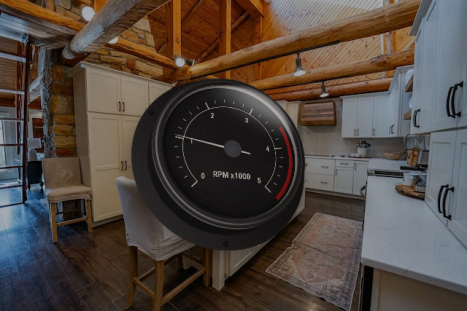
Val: 1000; rpm
